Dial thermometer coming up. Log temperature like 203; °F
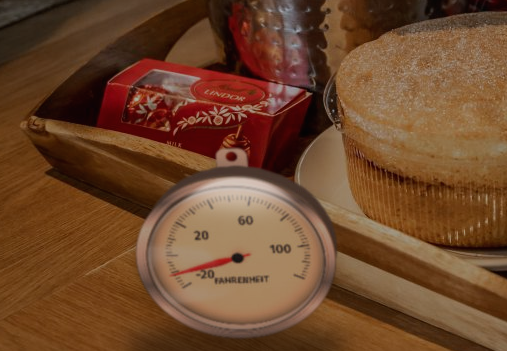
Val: -10; °F
